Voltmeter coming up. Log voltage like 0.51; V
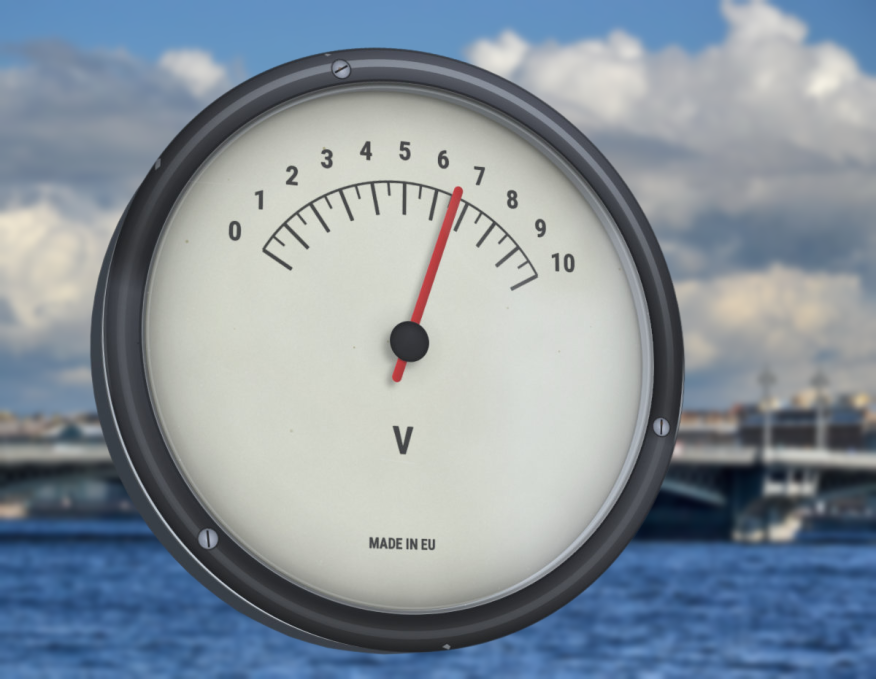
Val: 6.5; V
